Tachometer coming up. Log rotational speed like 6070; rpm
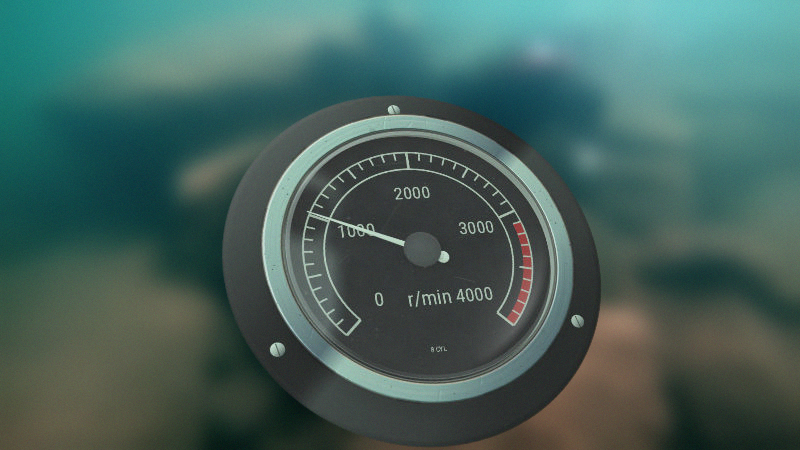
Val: 1000; rpm
